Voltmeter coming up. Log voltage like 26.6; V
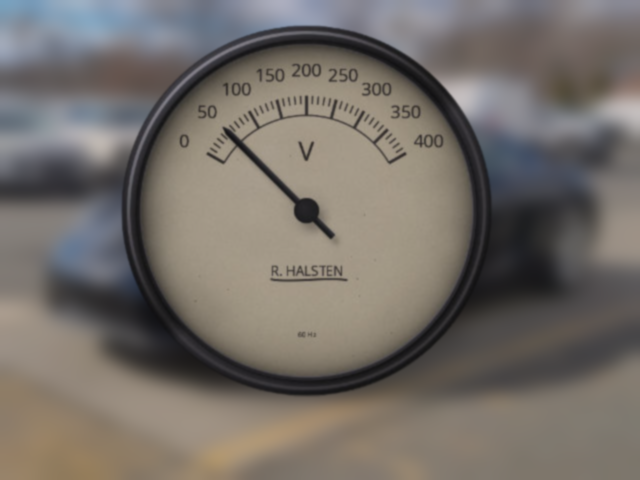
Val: 50; V
